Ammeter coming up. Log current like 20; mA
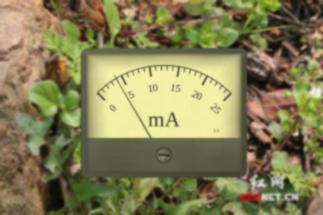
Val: 4; mA
